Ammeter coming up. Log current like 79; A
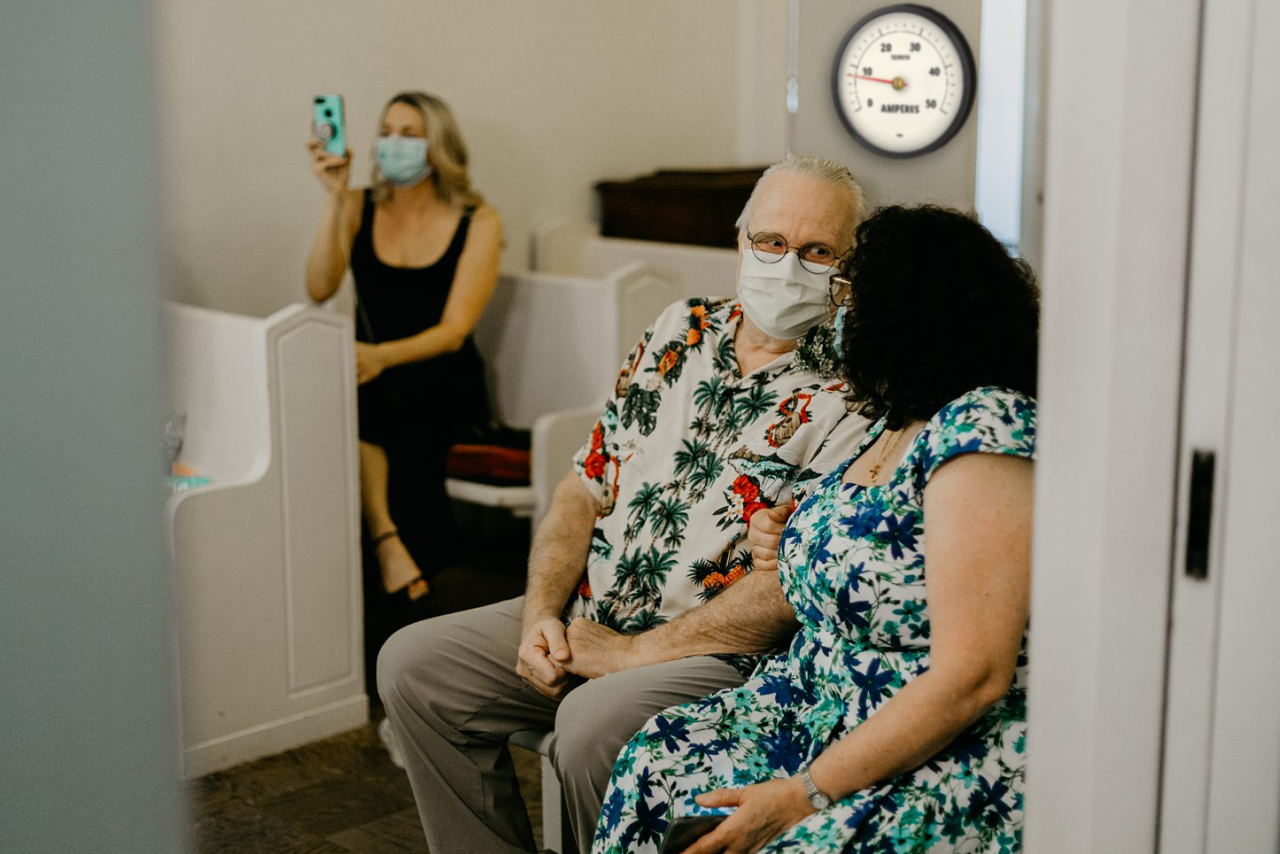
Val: 8; A
